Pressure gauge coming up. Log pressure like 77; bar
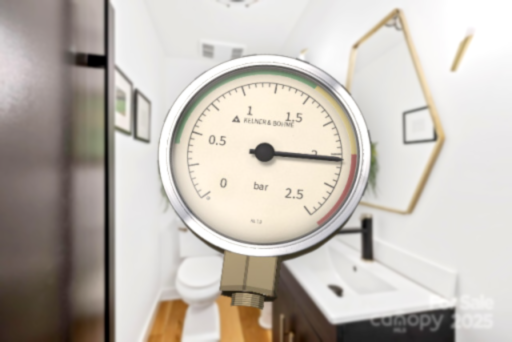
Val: 2.05; bar
